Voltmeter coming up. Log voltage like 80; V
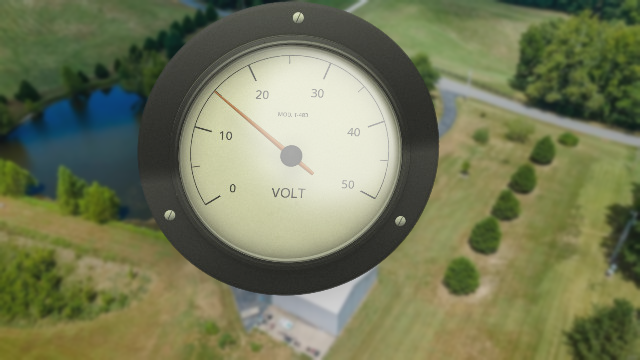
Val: 15; V
